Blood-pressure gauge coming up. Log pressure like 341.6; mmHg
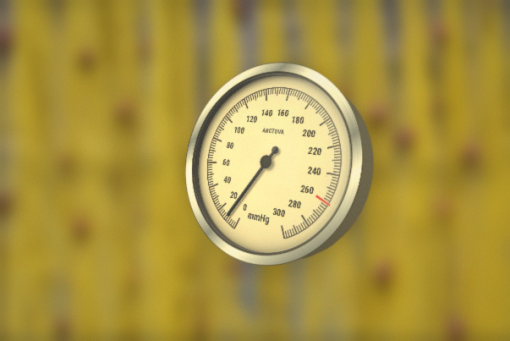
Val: 10; mmHg
